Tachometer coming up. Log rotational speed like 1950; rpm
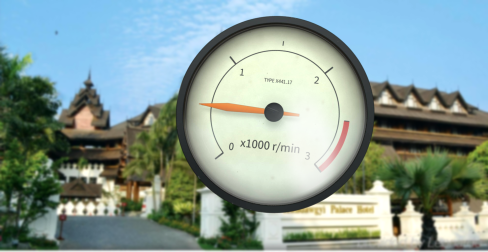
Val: 500; rpm
